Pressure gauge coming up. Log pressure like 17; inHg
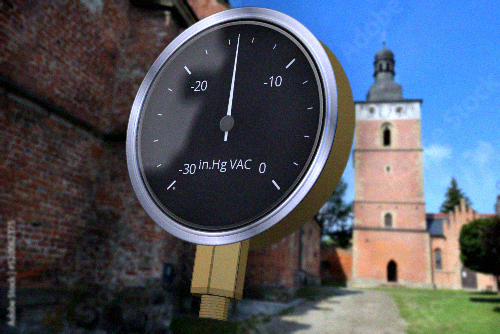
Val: -15; inHg
